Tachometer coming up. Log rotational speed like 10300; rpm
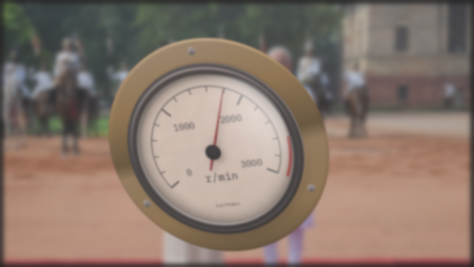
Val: 1800; rpm
